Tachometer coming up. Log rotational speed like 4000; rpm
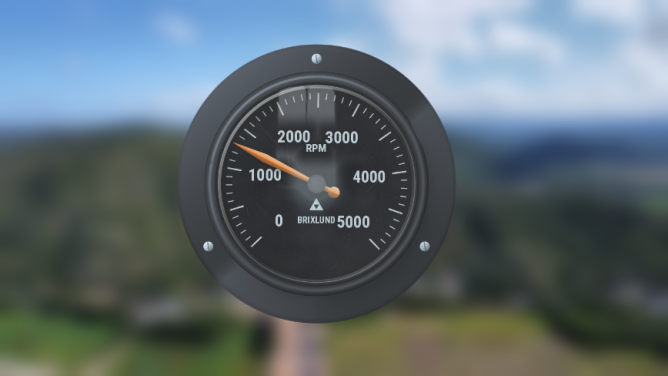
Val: 1300; rpm
